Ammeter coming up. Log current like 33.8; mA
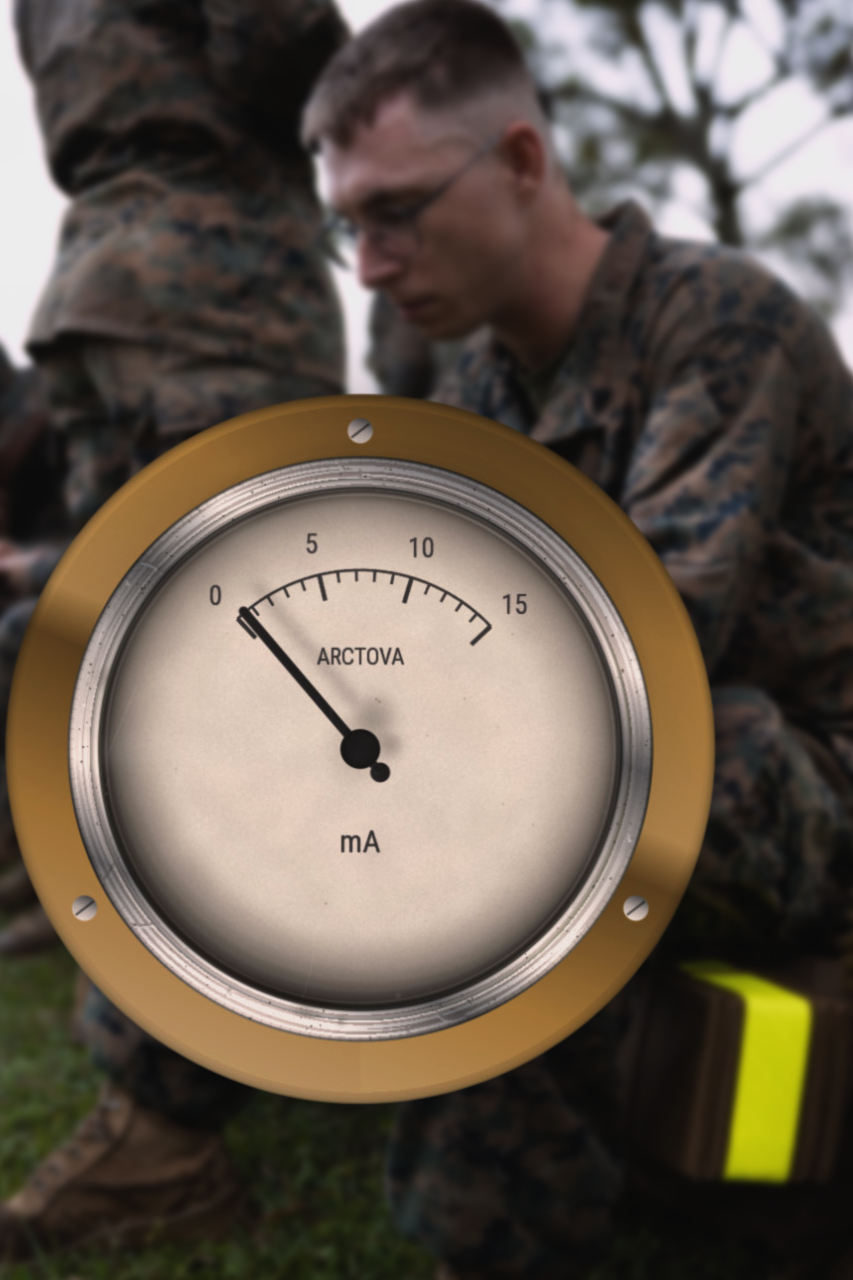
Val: 0.5; mA
